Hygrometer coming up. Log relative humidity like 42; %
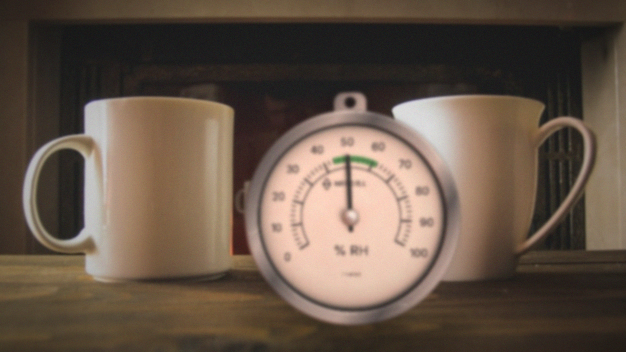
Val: 50; %
